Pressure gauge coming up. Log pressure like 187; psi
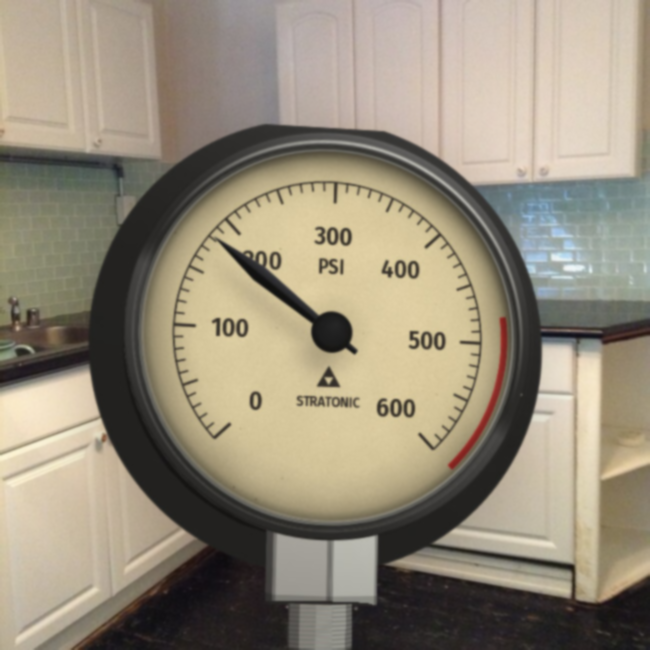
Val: 180; psi
